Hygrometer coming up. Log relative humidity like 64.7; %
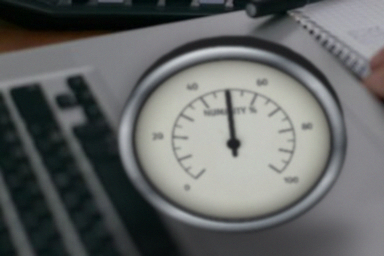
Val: 50; %
